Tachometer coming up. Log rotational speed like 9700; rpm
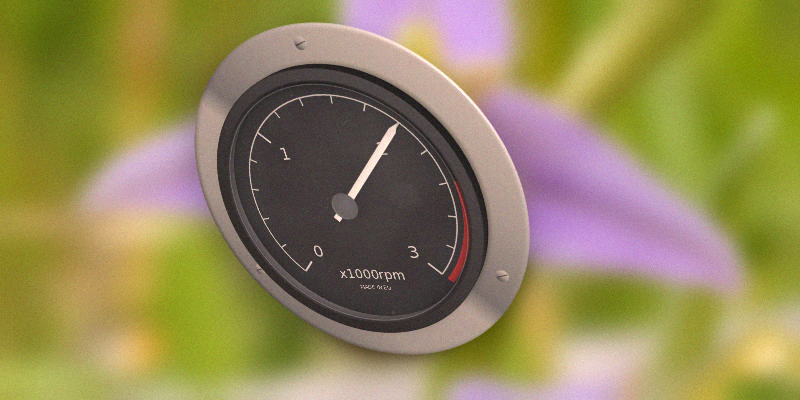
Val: 2000; rpm
